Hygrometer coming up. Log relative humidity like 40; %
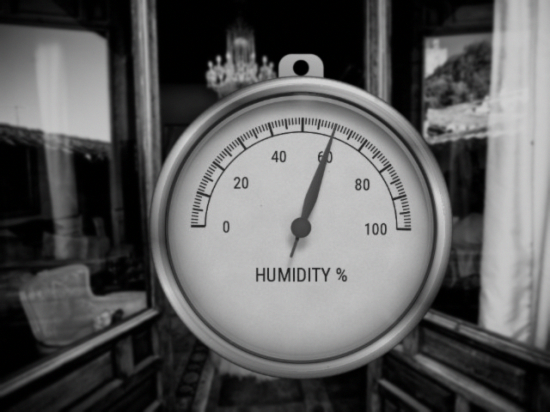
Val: 60; %
